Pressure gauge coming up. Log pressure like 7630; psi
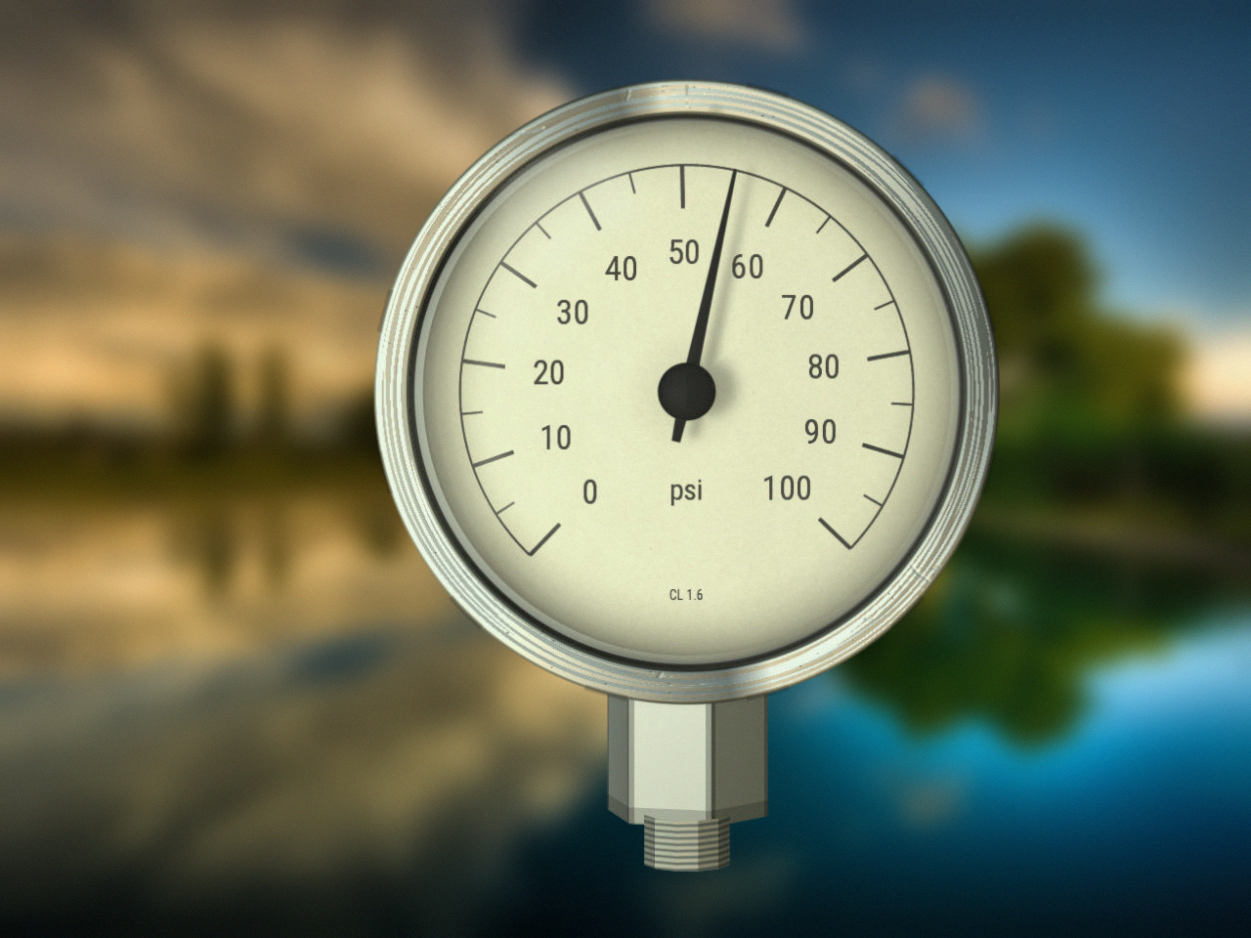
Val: 55; psi
